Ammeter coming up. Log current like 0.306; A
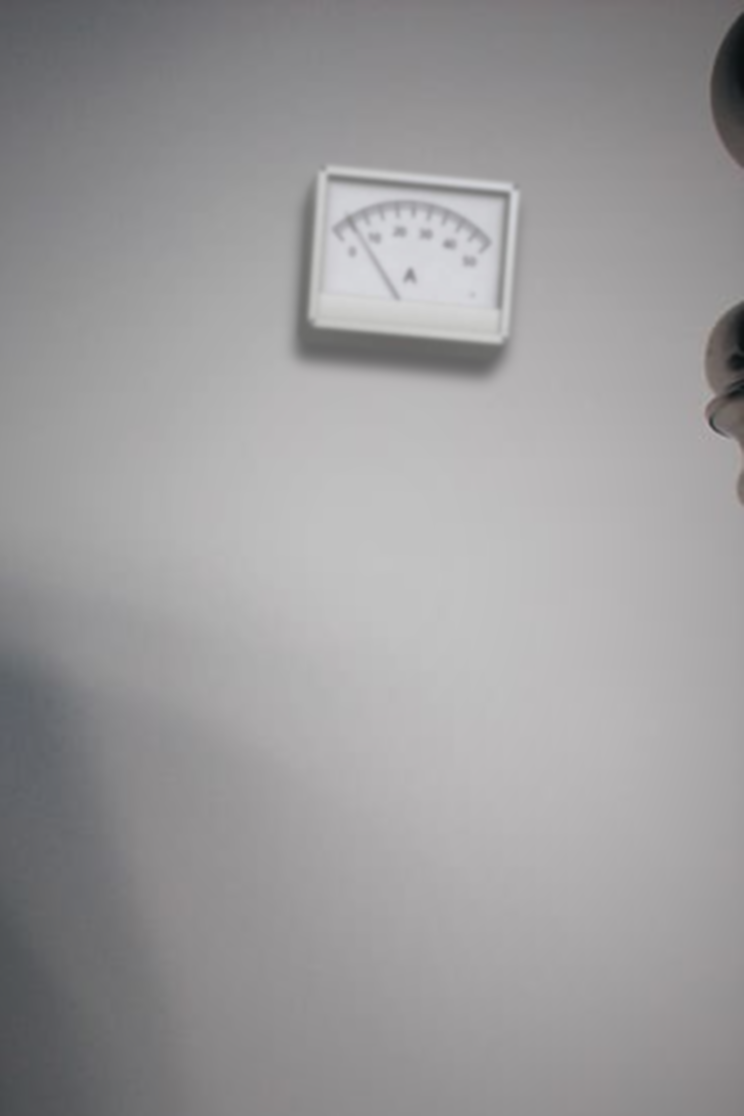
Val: 5; A
